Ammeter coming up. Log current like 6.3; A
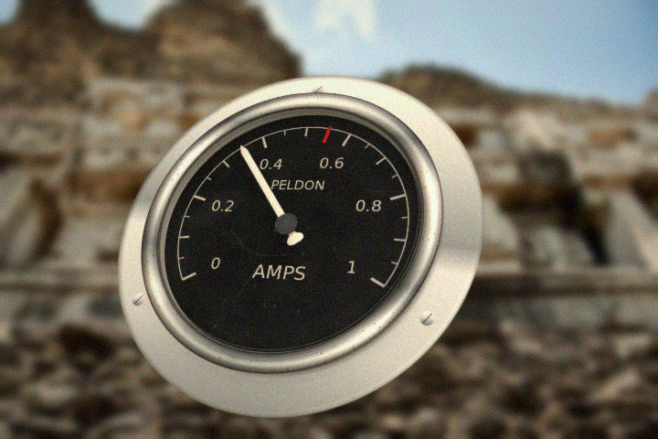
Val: 0.35; A
